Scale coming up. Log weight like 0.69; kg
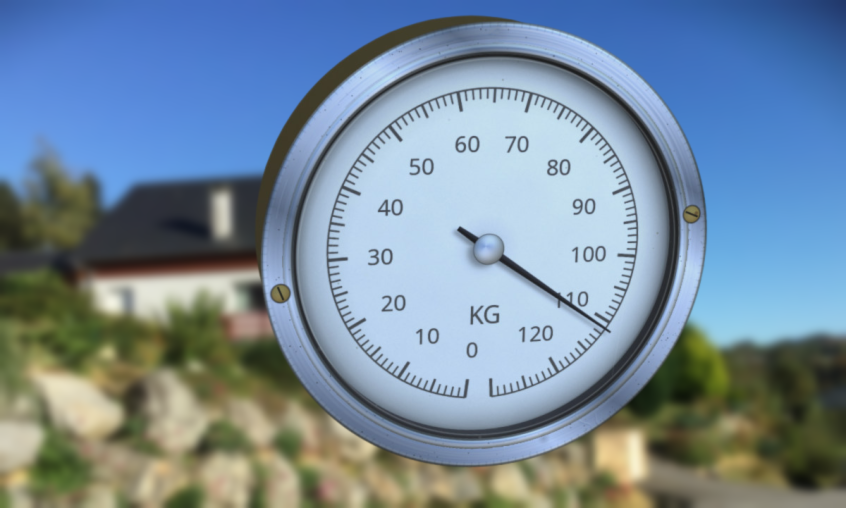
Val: 111; kg
